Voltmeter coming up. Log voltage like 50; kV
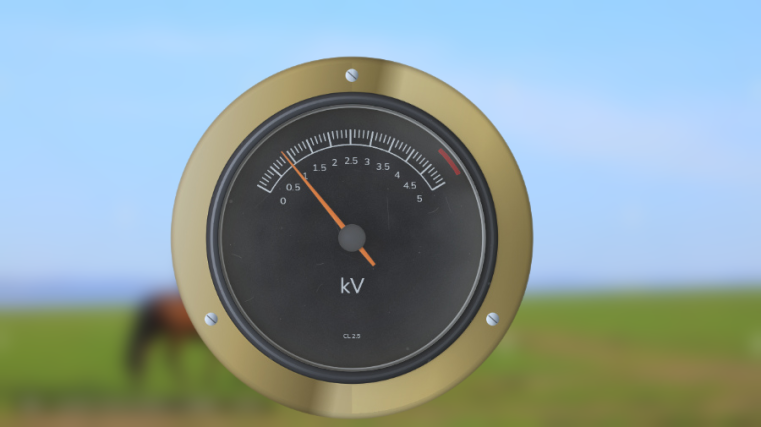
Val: 0.9; kV
